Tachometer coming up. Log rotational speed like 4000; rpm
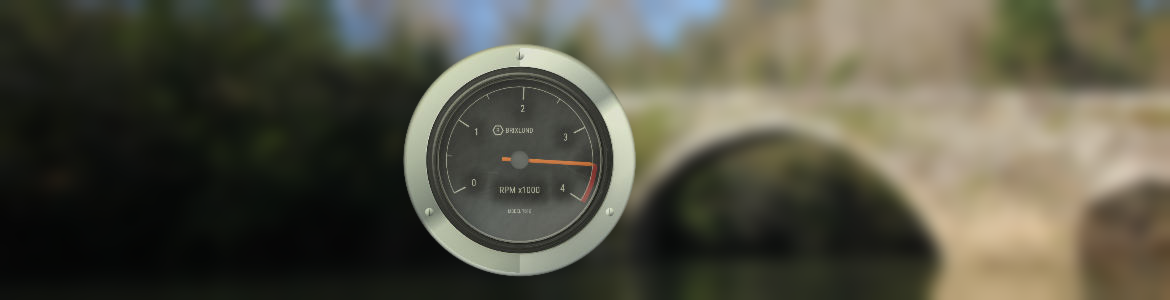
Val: 3500; rpm
